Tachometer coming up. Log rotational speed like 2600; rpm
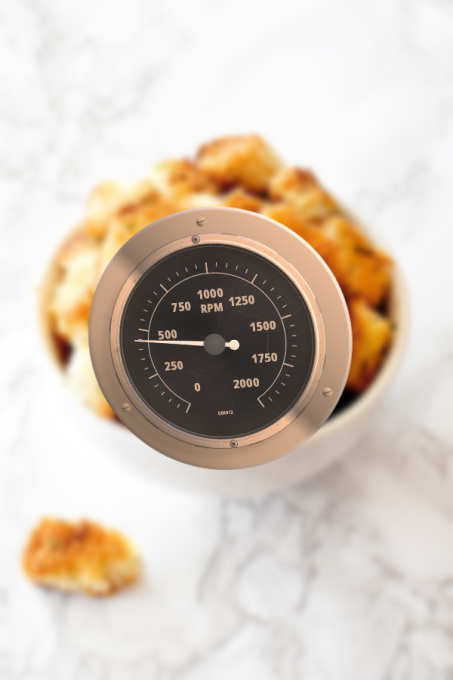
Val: 450; rpm
